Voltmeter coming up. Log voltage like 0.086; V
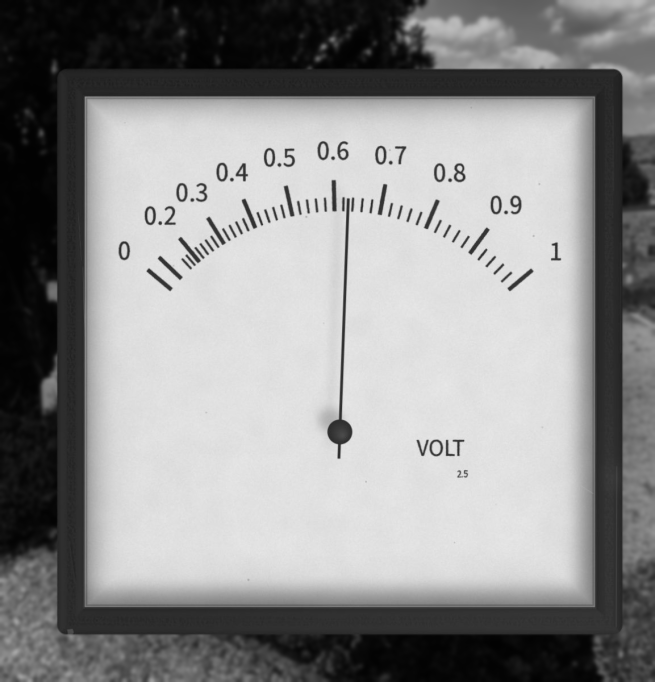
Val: 0.63; V
